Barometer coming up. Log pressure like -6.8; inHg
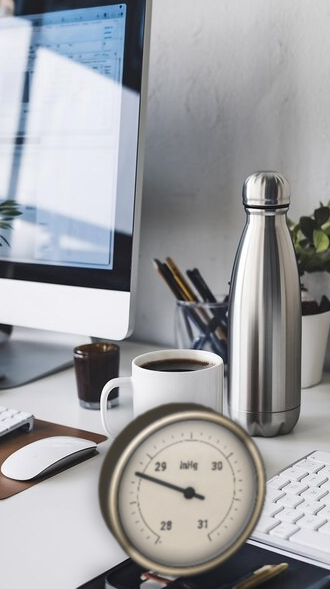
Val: 28.8; inHg
